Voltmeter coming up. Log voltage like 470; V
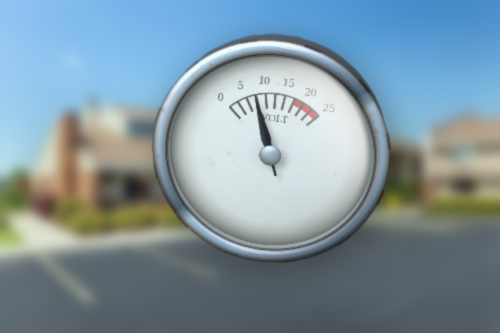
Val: 7.5; V
